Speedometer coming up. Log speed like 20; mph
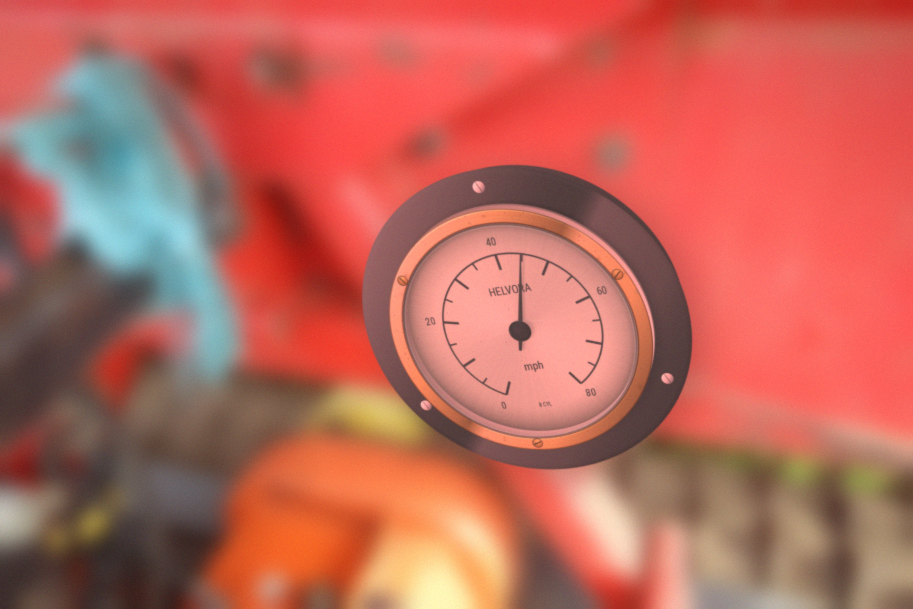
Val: 45; mph
